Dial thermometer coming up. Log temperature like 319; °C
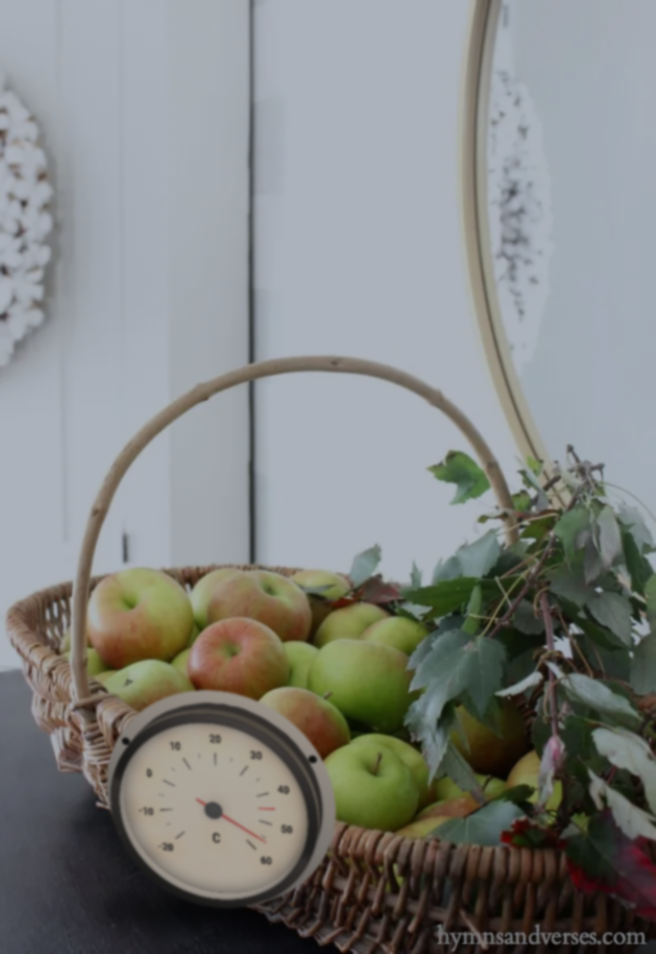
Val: 55; °C
